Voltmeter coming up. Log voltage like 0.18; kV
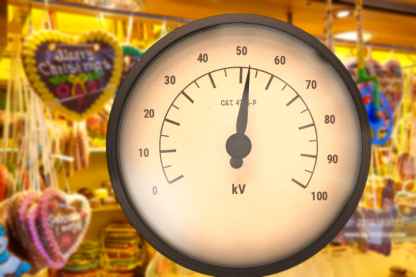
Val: 52.5; kV
